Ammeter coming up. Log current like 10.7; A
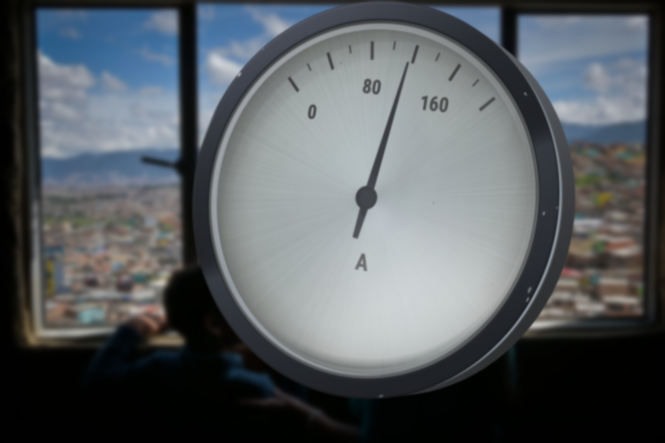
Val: 120; A
